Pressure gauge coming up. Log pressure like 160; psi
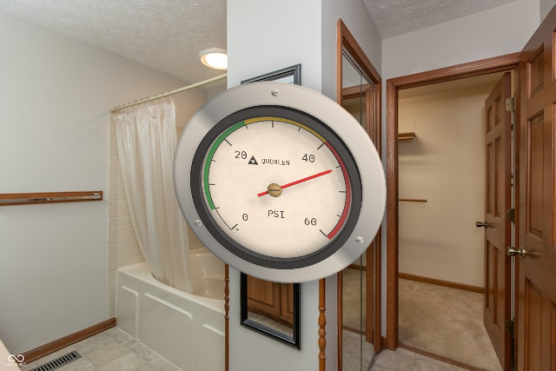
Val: 45; psi
